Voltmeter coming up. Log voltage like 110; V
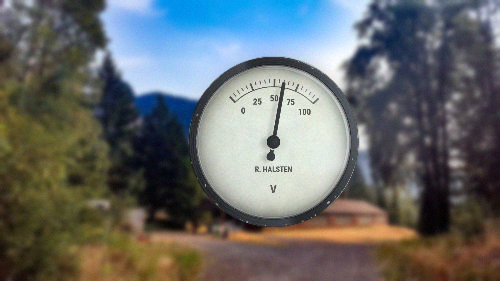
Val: 60; V
